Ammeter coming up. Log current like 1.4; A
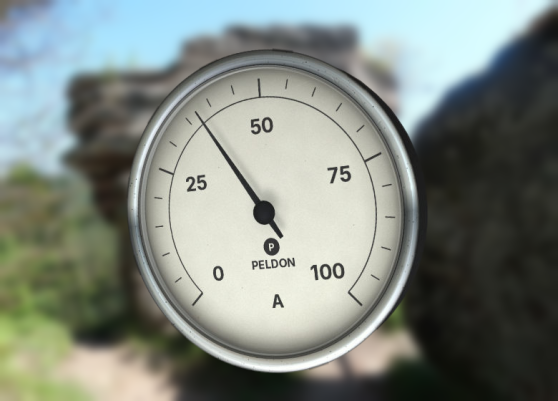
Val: 37.5; A
